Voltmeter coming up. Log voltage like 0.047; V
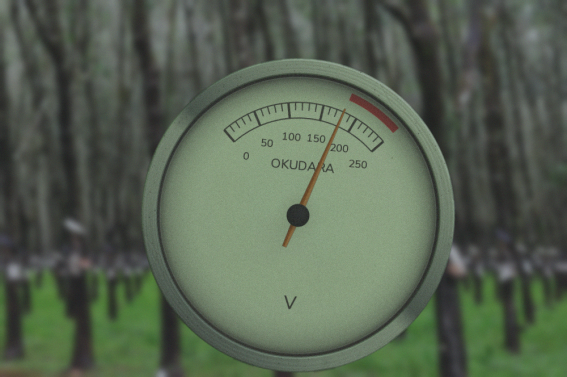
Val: 180; V
